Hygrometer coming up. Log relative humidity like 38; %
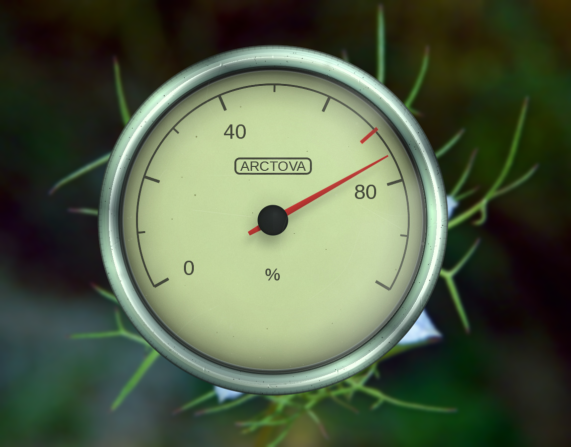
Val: 75; %
